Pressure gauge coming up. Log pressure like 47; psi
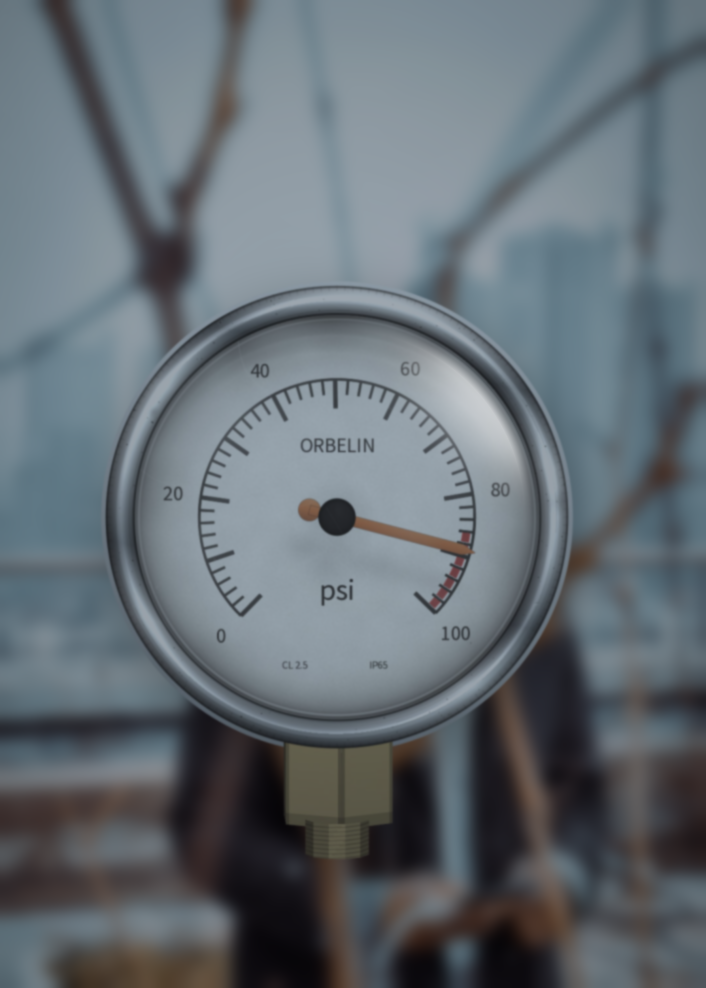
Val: 89; psi
